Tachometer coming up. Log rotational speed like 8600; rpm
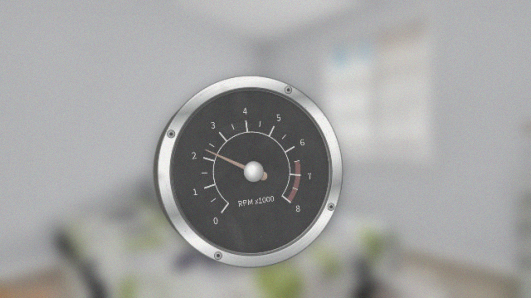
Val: 2250; rpm
